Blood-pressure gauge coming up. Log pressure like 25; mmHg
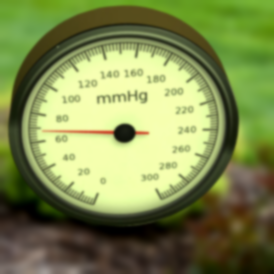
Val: 70; mmHg
